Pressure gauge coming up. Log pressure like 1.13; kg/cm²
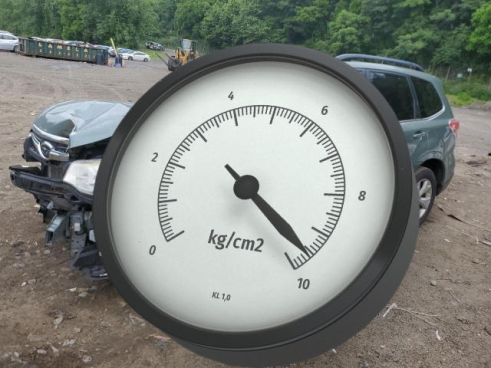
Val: 9.6; kg/cm²
